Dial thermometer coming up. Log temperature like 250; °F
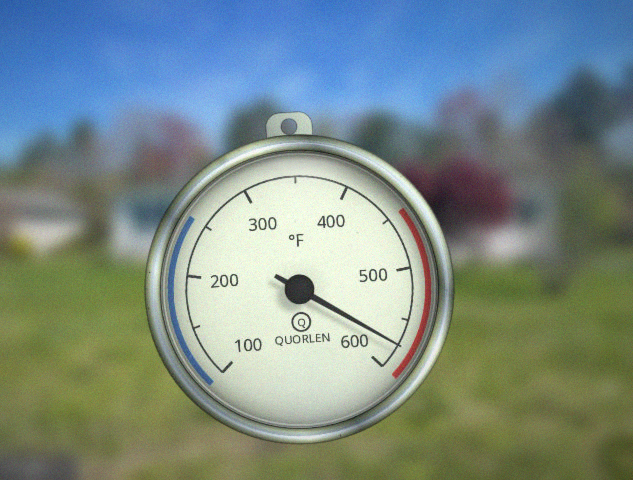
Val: 575; °F
